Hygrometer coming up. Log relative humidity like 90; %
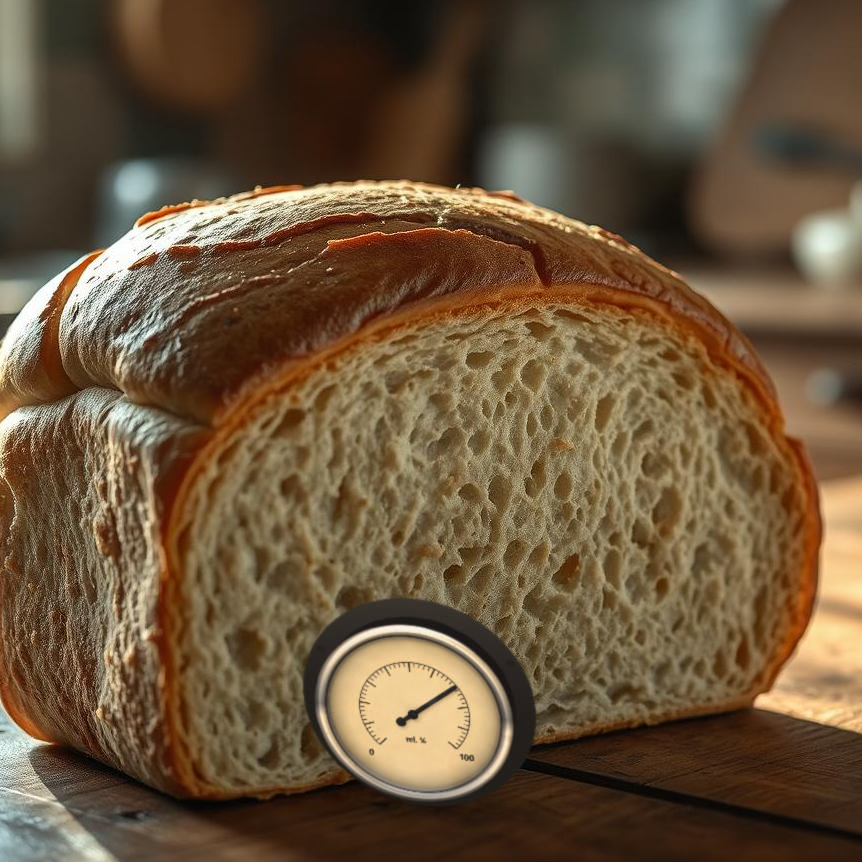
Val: 70; %
